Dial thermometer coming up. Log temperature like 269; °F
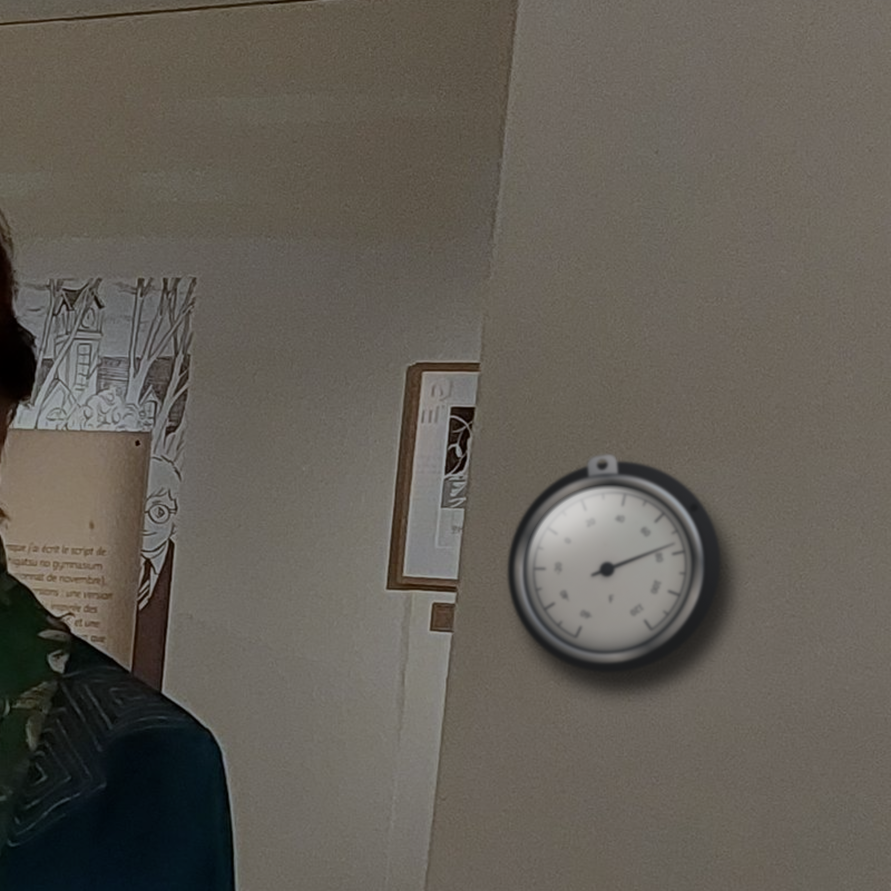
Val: 75; °F
